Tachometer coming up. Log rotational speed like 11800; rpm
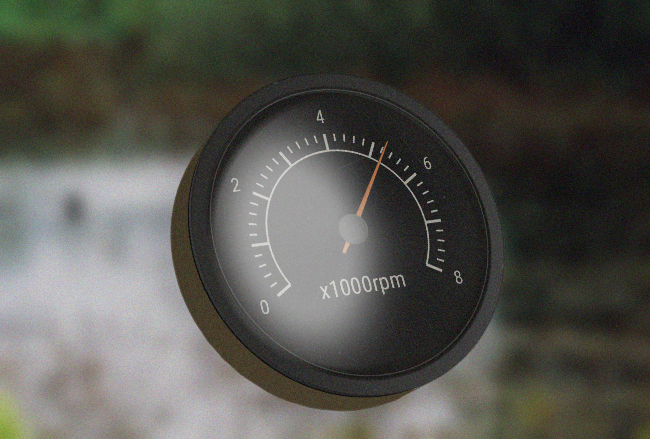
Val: 5200; rpm
